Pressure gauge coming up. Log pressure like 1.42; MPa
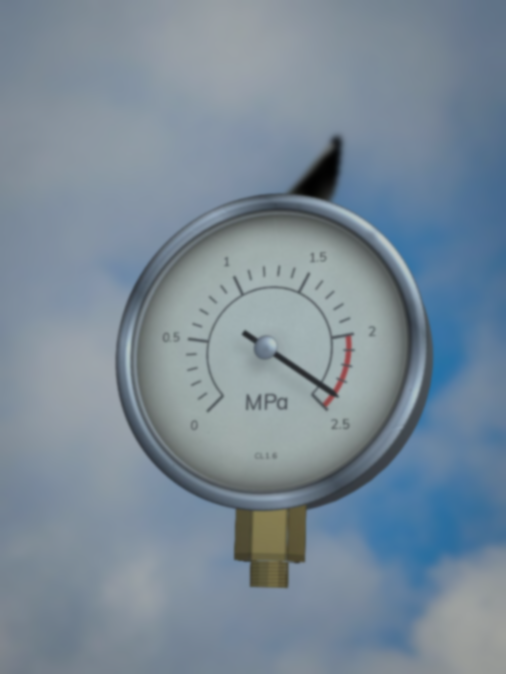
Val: 2.4; MPa
